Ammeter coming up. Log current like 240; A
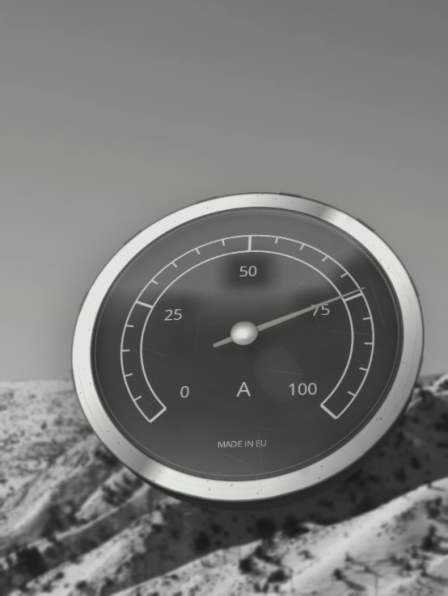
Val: 75; A
